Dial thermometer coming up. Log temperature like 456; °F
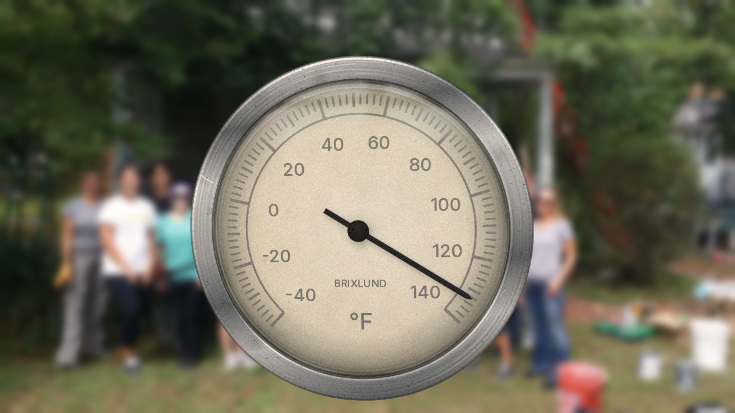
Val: 132; °F
